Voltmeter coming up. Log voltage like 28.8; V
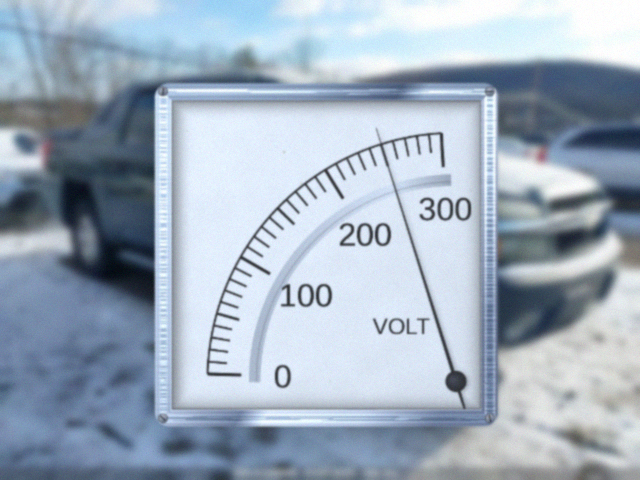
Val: 250; V
